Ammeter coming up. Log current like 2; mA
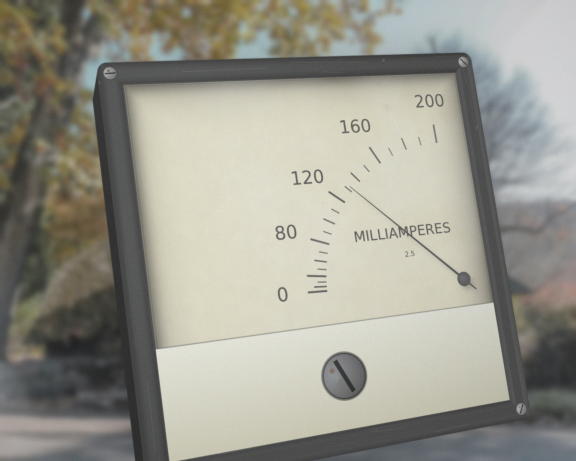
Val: 130; mA
